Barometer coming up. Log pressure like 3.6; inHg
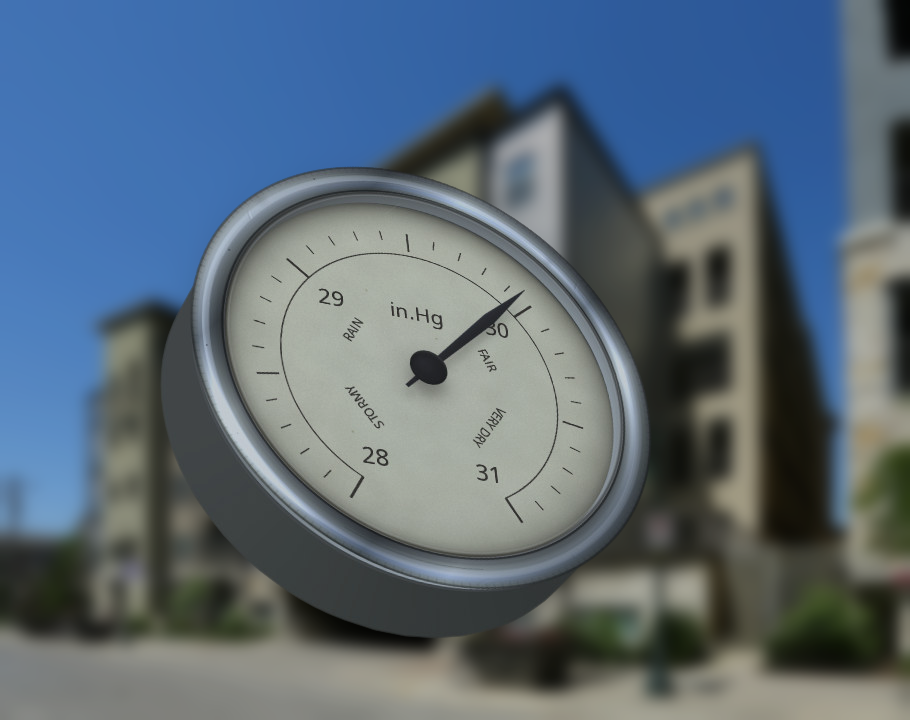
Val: 29.95; inHg
